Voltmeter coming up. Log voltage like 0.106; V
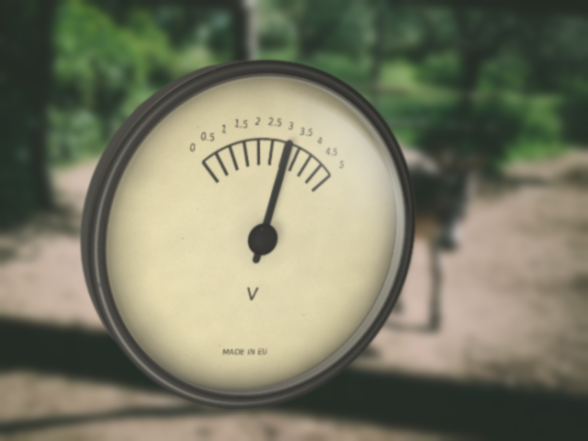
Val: 3; V
